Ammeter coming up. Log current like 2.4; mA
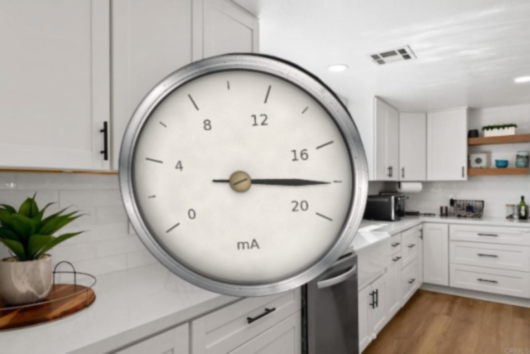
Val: 18; mA
